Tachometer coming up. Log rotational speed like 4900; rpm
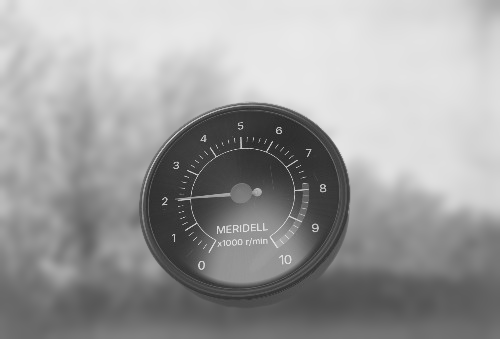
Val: 2000; rpm
